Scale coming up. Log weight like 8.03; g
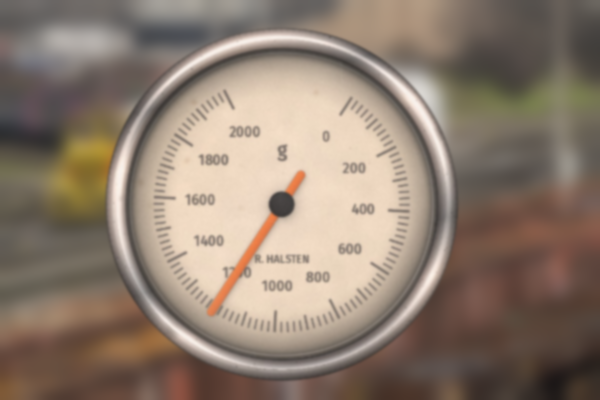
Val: 1200; g
